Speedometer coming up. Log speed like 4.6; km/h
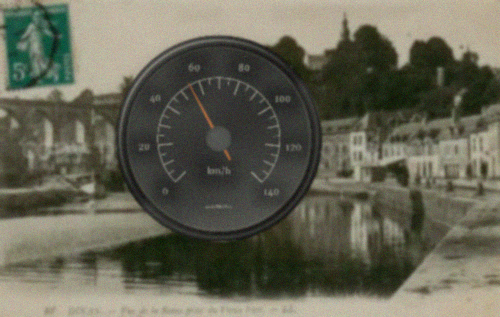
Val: 55; km/h
